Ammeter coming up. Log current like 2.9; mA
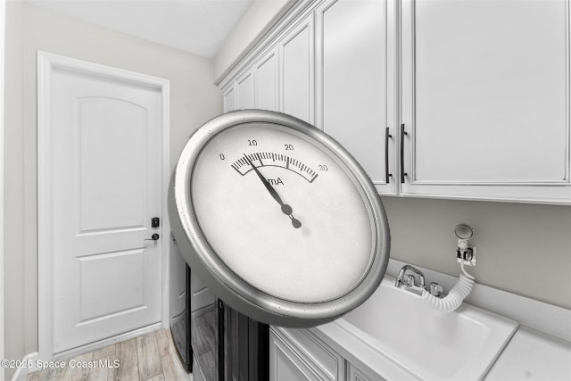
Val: 5; mA
